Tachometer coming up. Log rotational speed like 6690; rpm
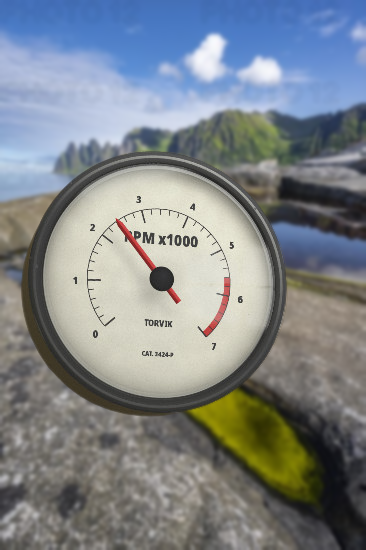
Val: 2400; rpm
